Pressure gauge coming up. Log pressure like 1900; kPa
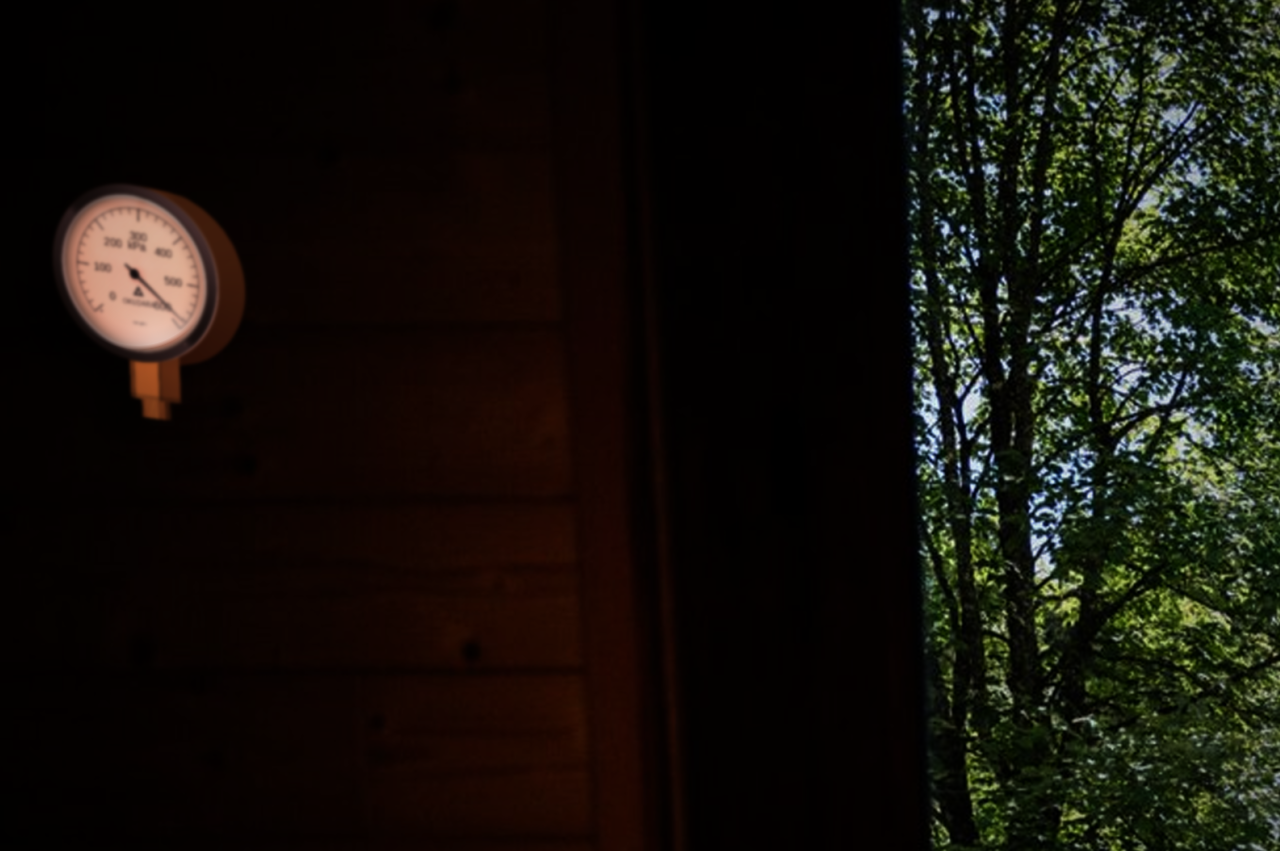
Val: 580; kPa
